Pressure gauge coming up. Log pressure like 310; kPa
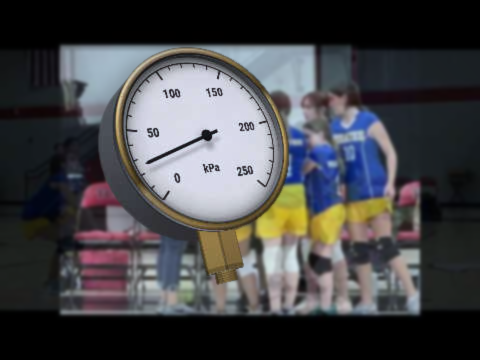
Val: 25; kPa
